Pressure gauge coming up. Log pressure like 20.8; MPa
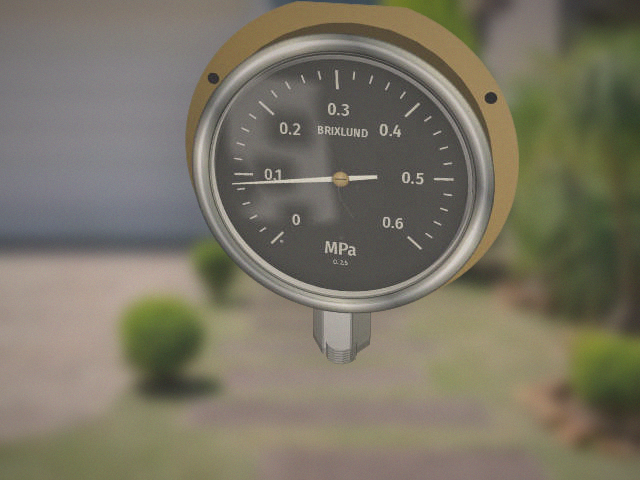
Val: 0.09; MPa
